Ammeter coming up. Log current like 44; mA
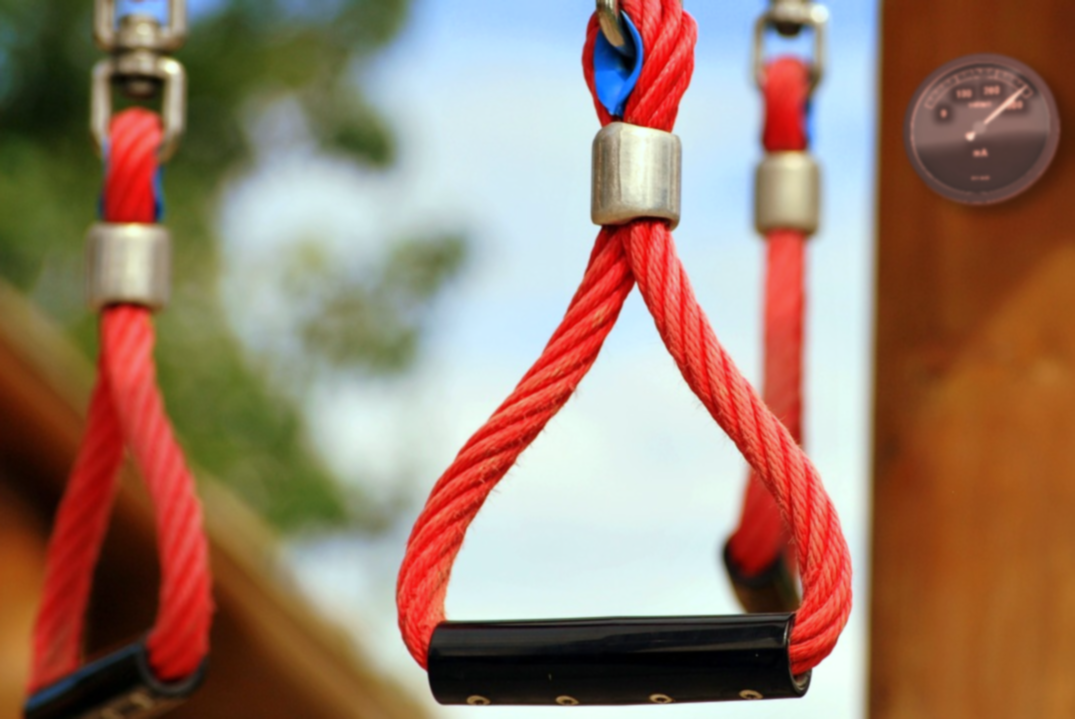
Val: 280; mA
